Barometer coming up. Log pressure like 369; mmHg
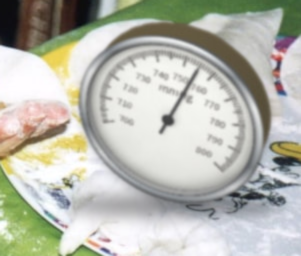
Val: 755; mmHg
